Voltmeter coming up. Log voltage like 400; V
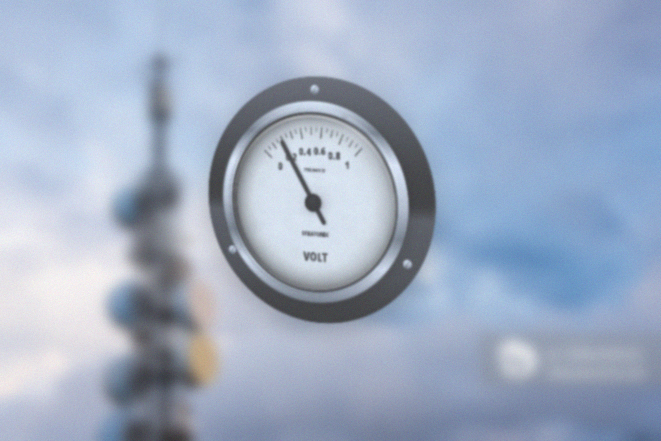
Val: 0.2; V
